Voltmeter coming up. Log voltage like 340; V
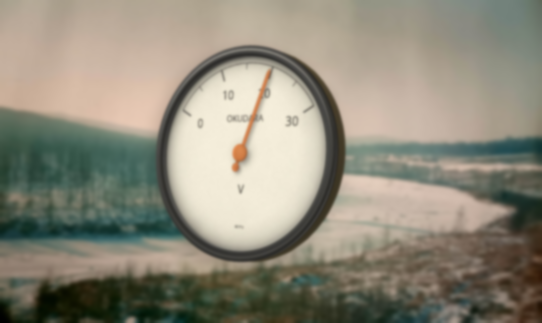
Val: 20; V
